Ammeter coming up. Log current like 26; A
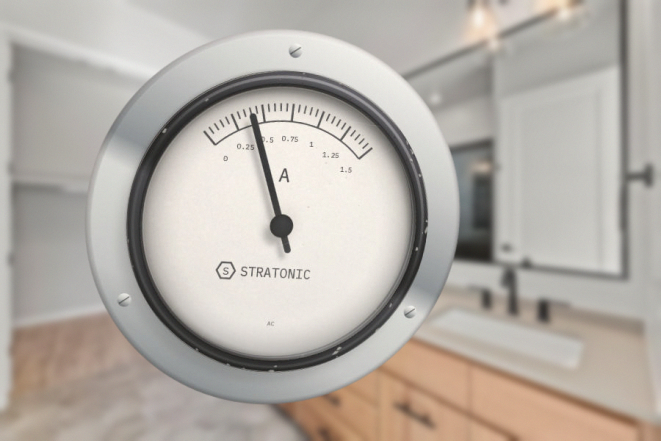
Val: 0.4; A
